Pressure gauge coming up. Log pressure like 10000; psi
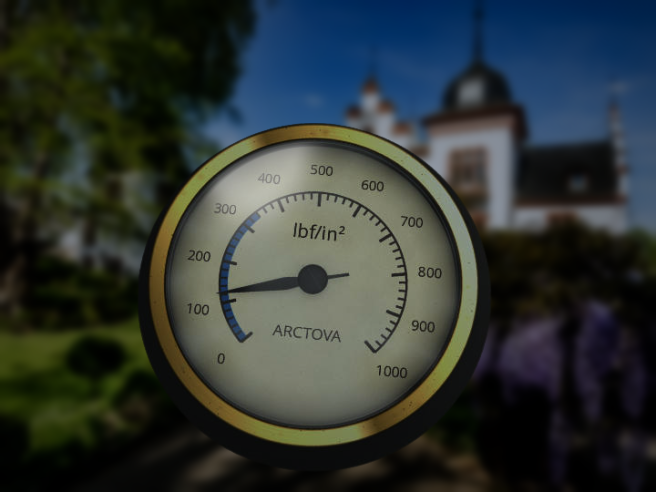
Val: 120; psi
